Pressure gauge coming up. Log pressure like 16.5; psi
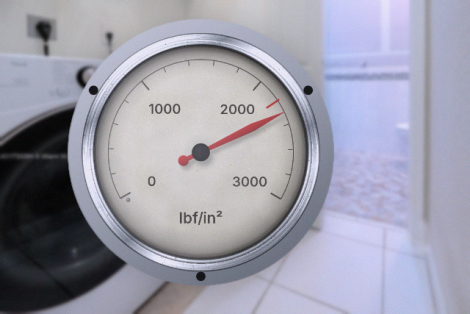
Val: 2300; psi
